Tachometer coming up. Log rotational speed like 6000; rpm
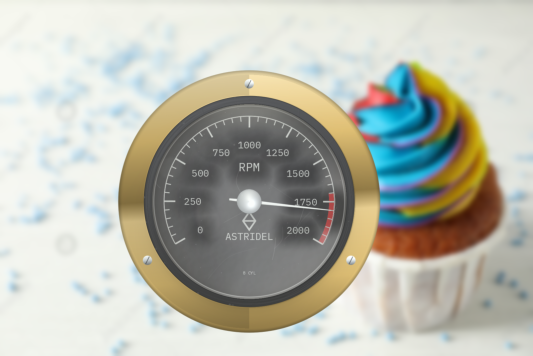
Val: 1800; rpm
